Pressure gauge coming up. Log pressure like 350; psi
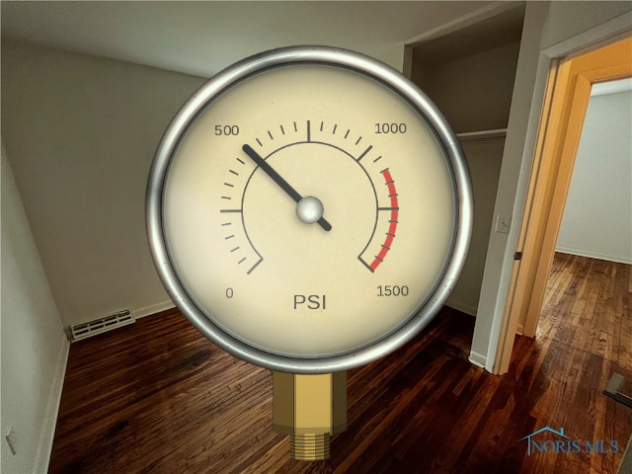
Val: 500; psi
